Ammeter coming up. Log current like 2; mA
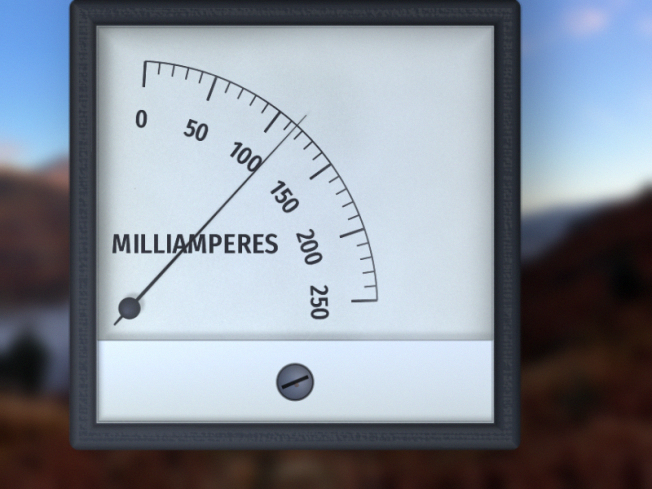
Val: 115; mA
